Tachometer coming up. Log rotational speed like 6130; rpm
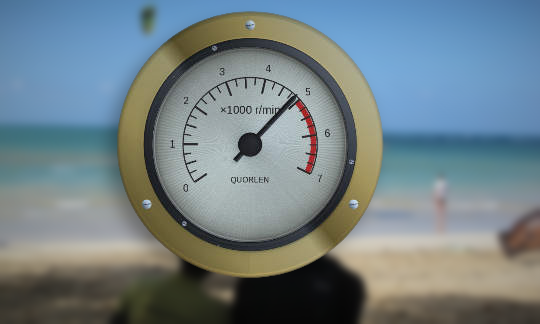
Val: 4875; rpm
